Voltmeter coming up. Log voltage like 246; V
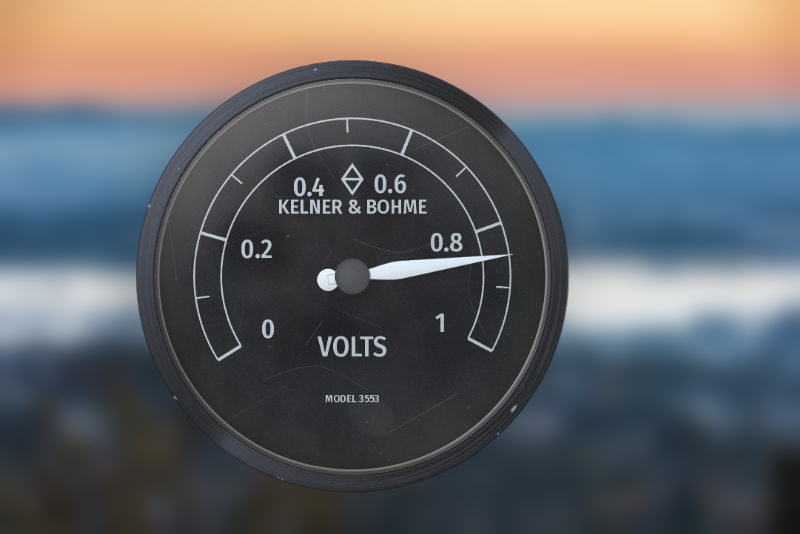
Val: 0.85; V
